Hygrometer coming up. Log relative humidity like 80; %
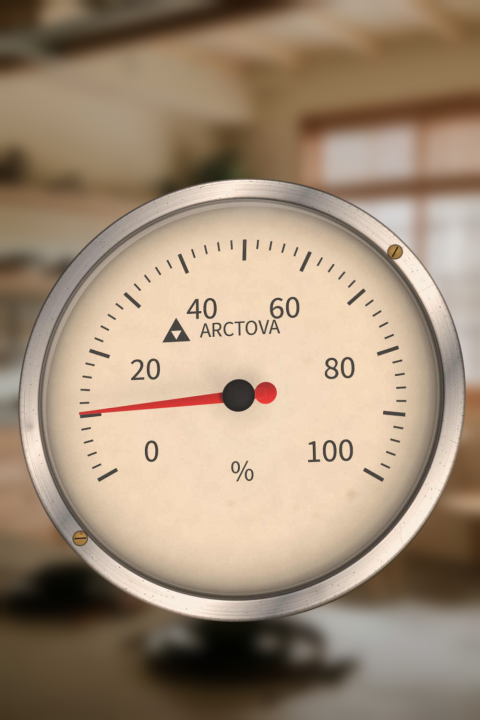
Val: 10; %
